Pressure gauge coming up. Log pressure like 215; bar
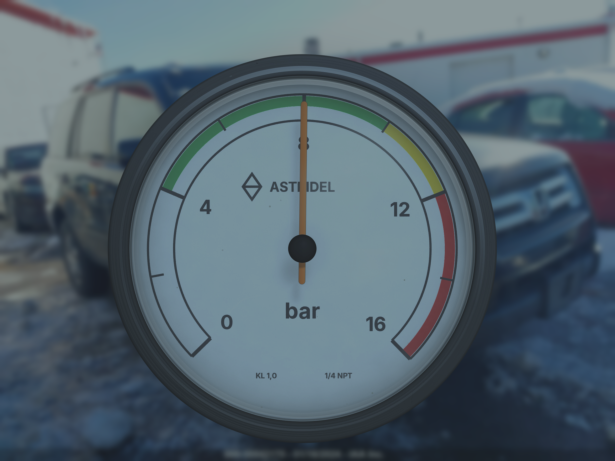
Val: 8; bar
